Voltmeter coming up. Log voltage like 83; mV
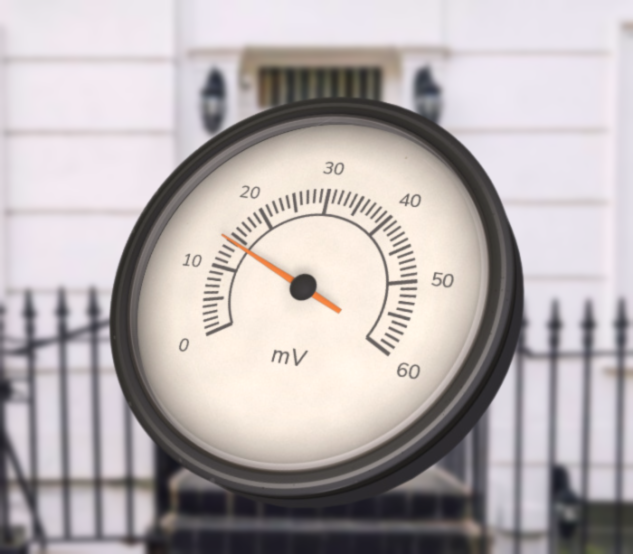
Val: 14; mV
